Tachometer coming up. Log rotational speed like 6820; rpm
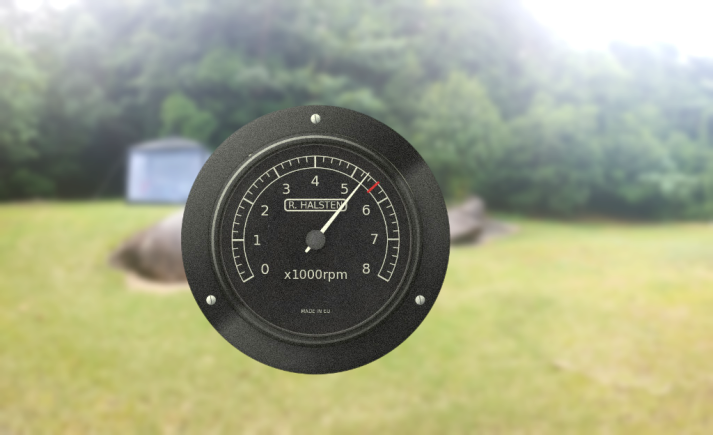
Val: 5300; rpm
